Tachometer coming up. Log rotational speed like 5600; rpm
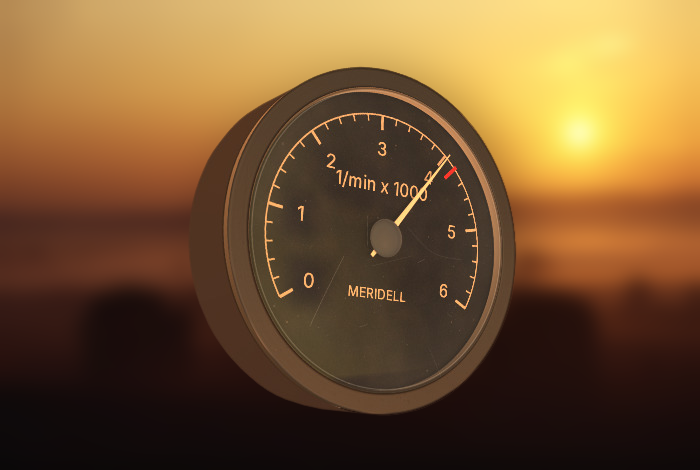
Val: 4000; rpm
